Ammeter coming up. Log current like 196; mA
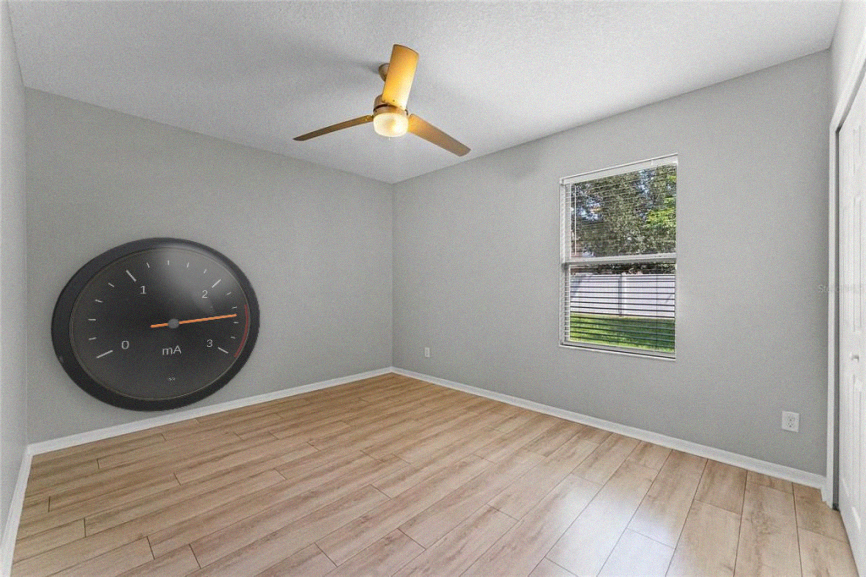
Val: 2.5; mA
